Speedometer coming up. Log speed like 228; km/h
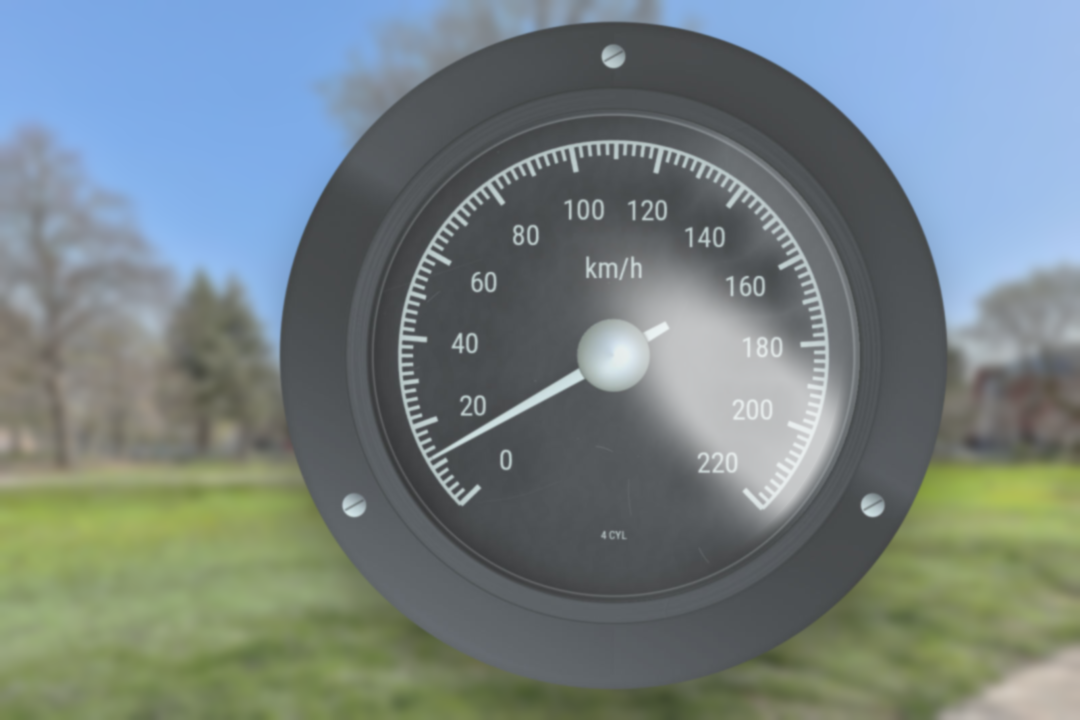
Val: 12; km/h
